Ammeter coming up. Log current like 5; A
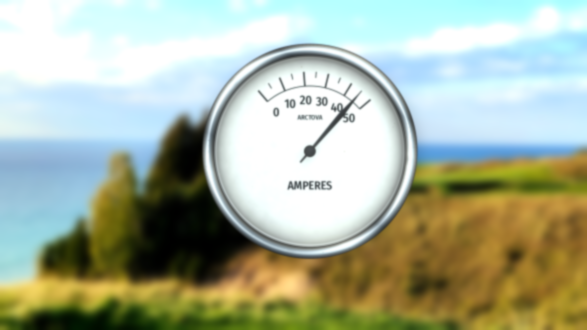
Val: 45; A
